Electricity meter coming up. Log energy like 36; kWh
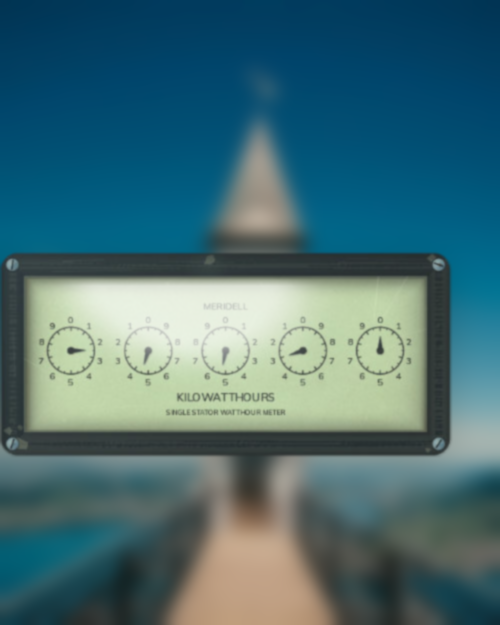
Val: 24530; kWh
